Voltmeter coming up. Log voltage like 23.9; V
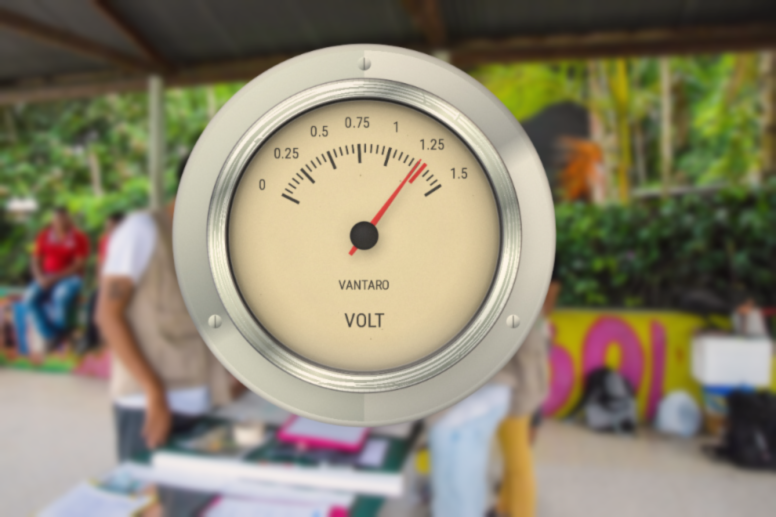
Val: 1.25; V
